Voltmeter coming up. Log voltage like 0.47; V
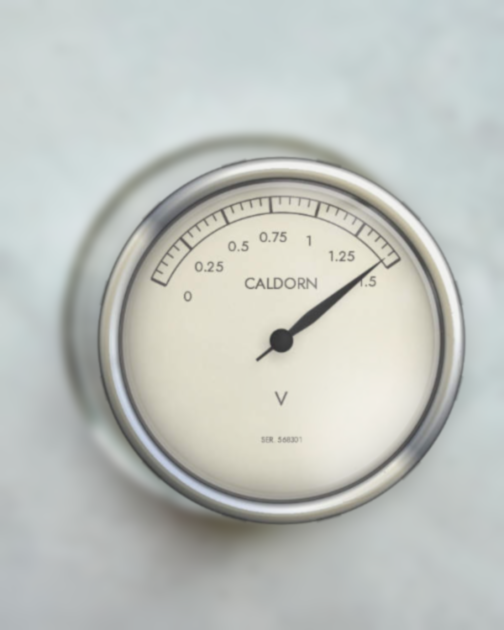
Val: 1.45; V
